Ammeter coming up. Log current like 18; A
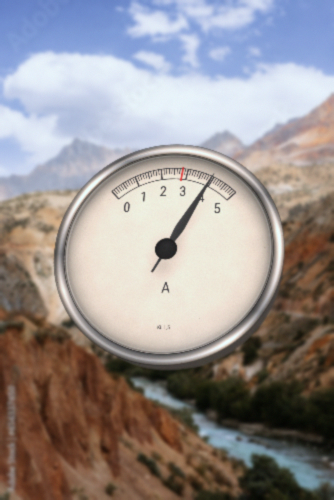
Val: 4; A
